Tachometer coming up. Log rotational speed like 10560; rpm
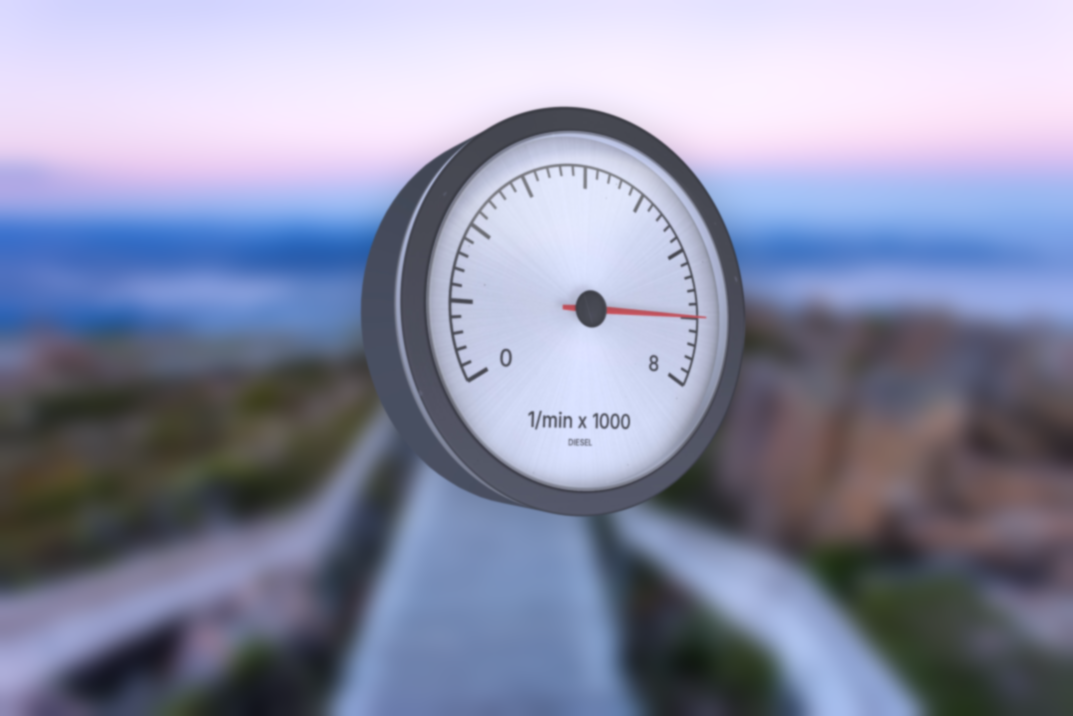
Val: 7000; rpm
